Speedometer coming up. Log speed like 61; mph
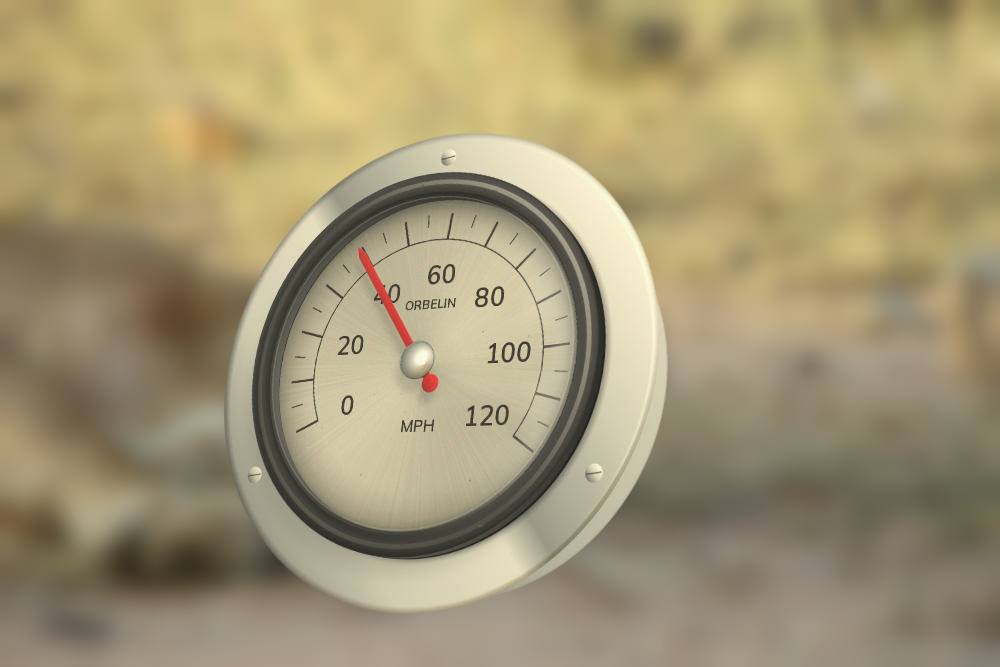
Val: 40; mph
